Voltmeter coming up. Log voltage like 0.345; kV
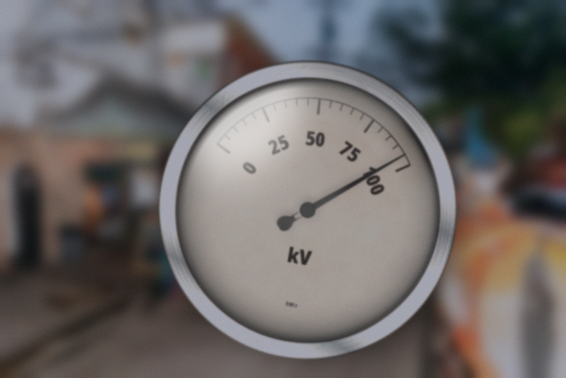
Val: 95; kV
